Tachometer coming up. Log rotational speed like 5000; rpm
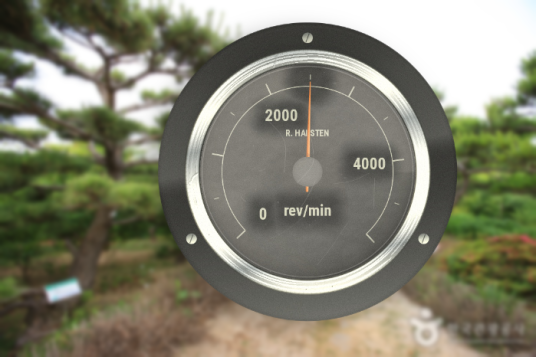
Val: 2500; rpm
